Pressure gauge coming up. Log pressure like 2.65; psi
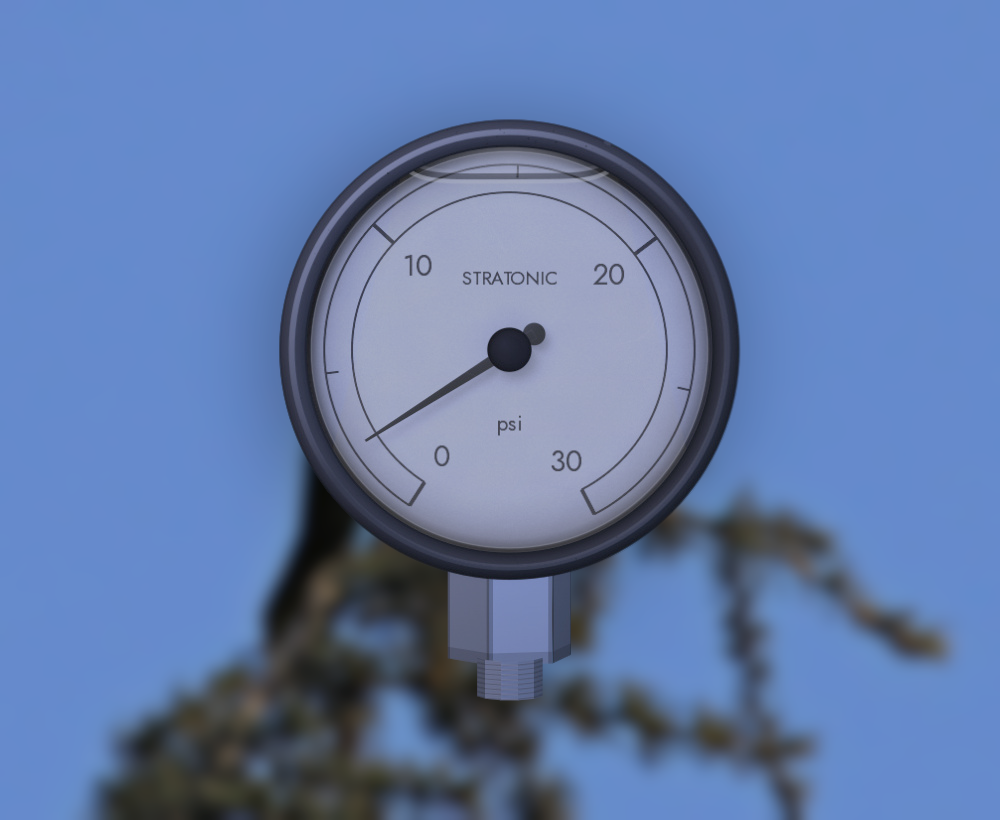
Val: 2.5; psi
